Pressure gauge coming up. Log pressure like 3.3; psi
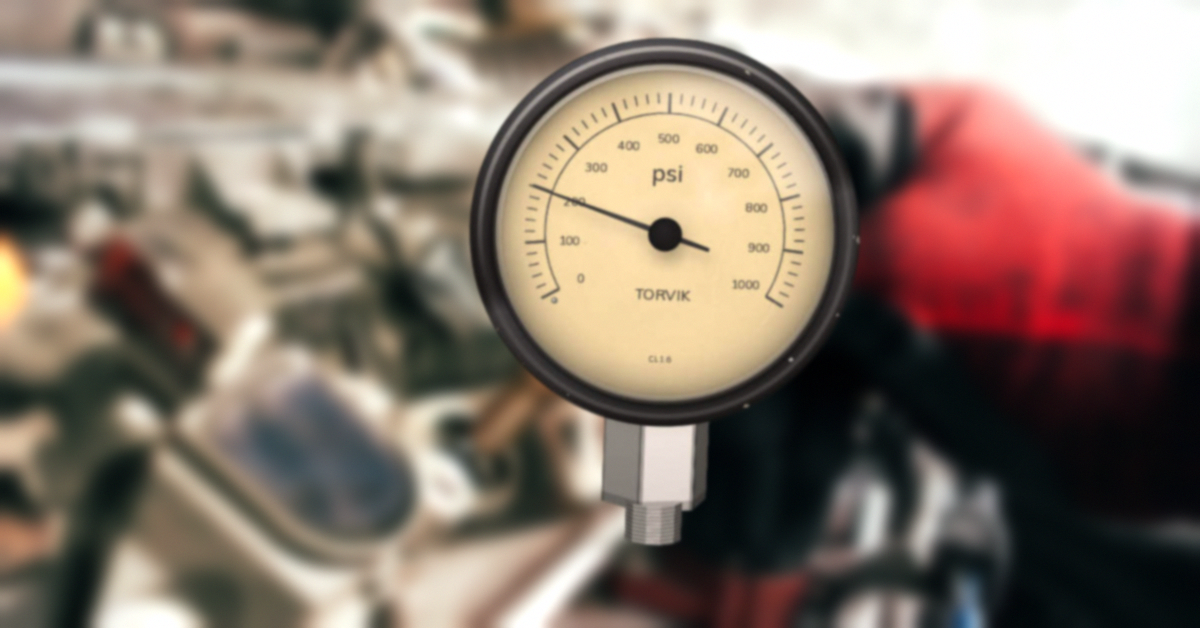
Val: 200; psi
